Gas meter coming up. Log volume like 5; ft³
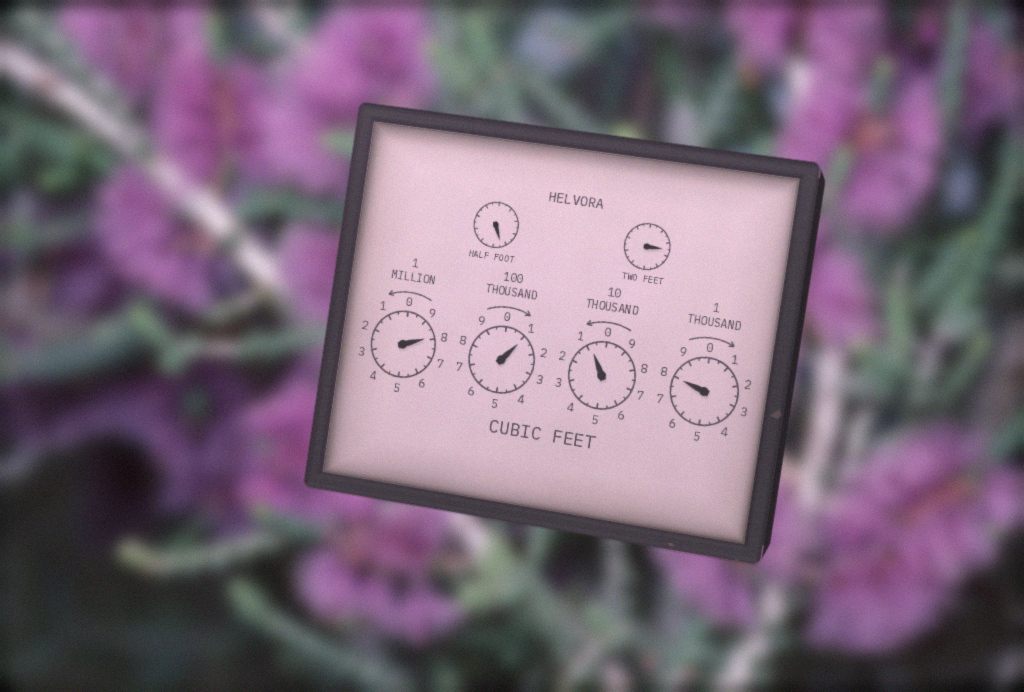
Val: 810800; ft³
